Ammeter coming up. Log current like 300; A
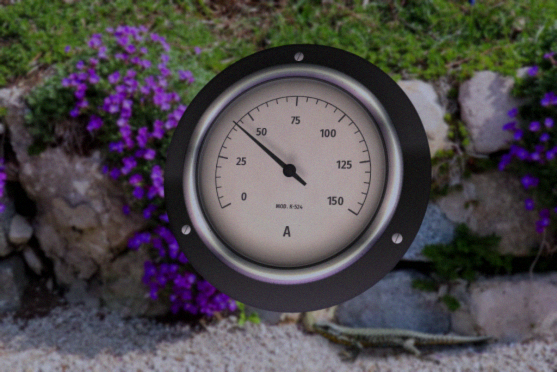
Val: 42.5; A
